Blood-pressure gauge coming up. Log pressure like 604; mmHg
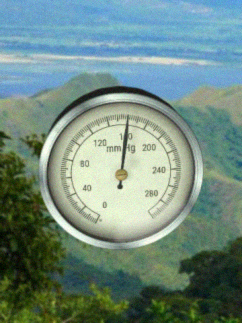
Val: 160; mmHg
